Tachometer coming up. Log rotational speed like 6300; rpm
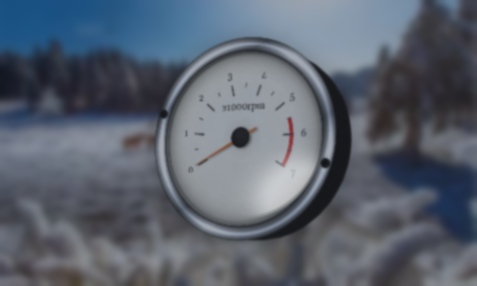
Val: 0; rpm
